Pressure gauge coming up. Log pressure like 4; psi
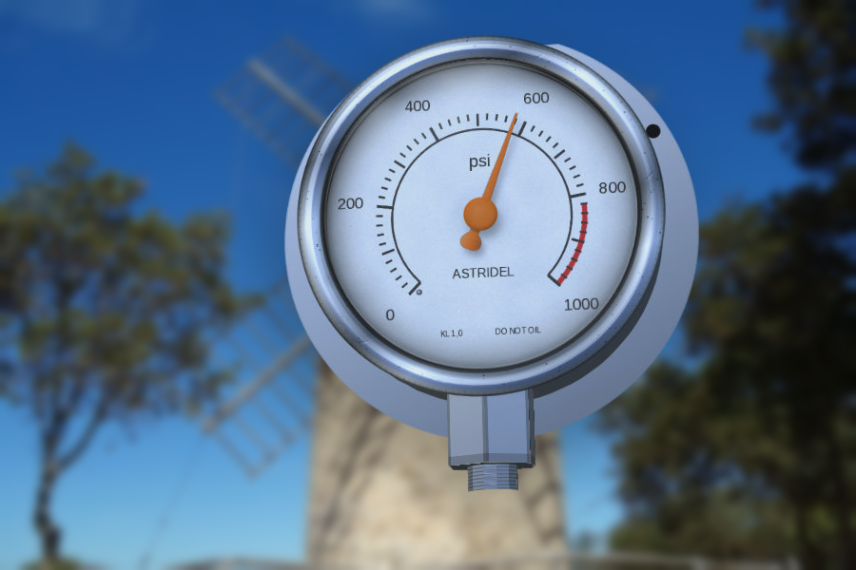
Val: 580; psi
